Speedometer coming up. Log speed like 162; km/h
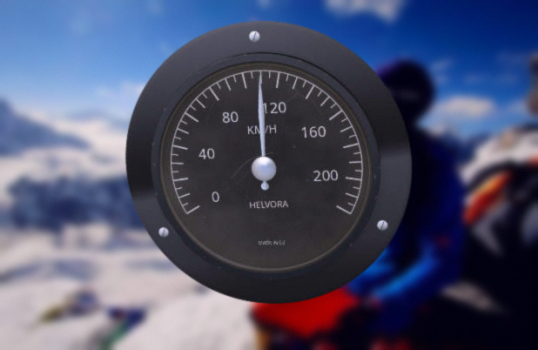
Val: 110; km/h
